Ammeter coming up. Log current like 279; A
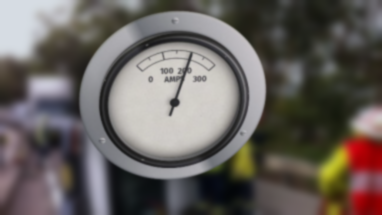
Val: 200; A
